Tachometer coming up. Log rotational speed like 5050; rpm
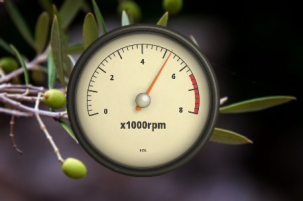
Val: 5200; rpm
